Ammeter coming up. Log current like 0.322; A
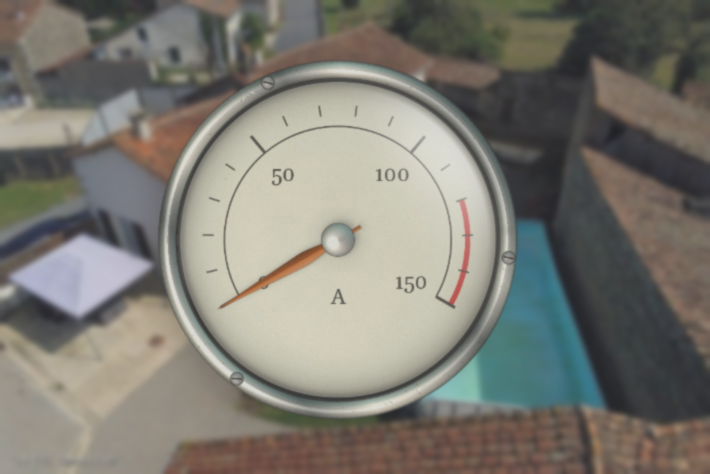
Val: 0; A
